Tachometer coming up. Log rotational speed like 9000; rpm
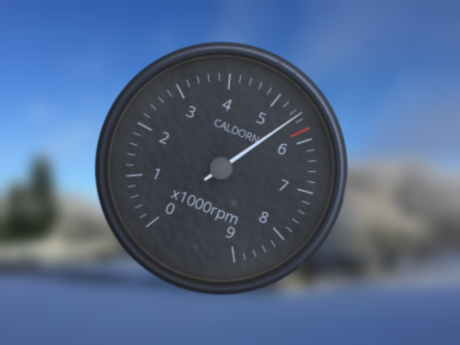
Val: 5500; rpm
